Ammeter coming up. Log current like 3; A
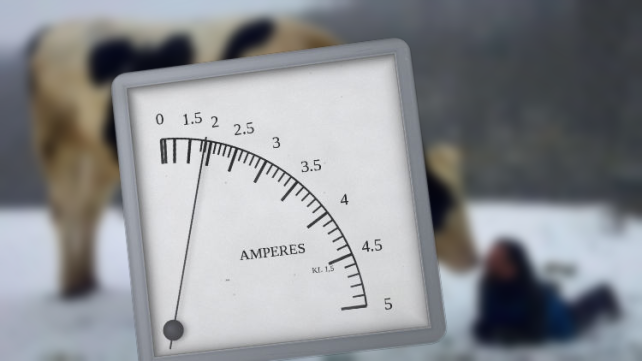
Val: 1.9; A
